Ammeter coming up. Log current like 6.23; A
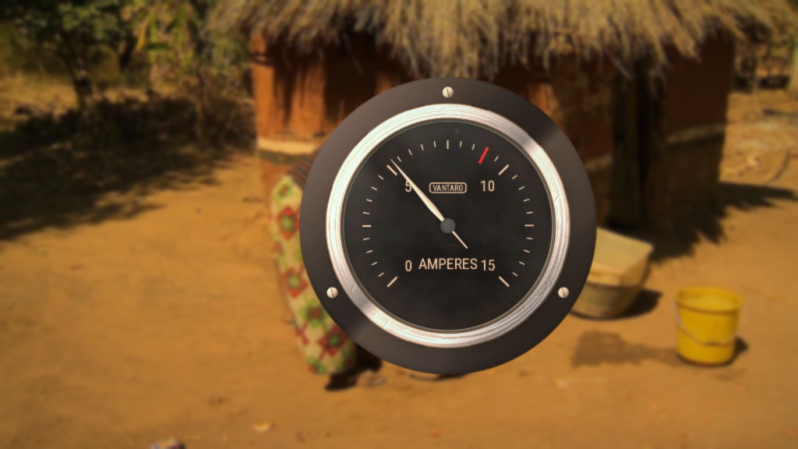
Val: 5.25; A
